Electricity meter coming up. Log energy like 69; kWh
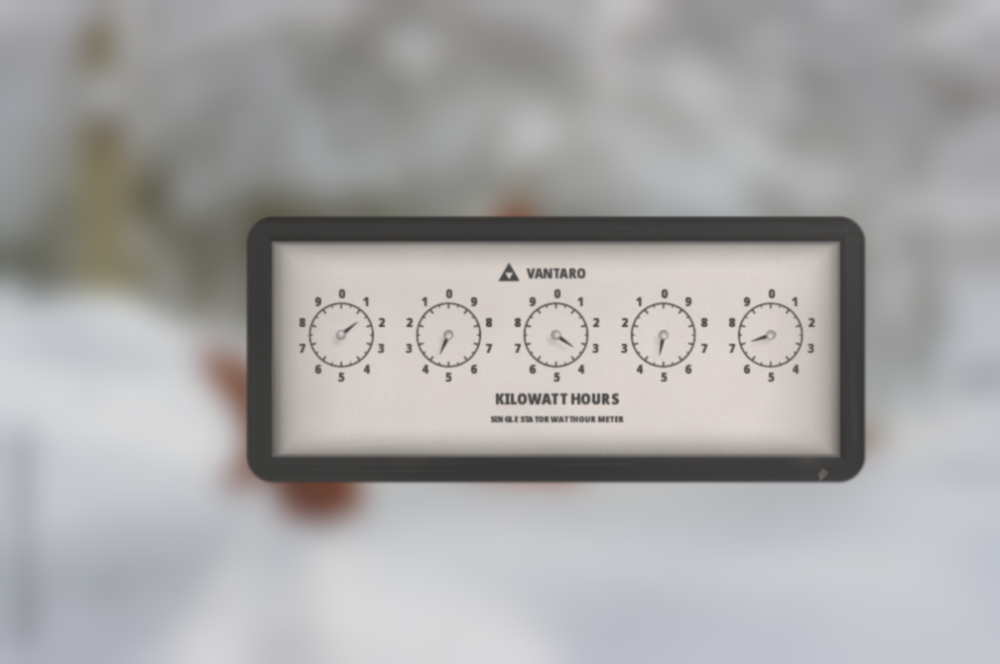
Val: 14347; kWh
